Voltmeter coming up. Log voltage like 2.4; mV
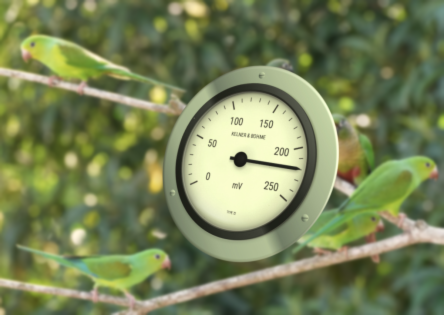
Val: 220; mV
